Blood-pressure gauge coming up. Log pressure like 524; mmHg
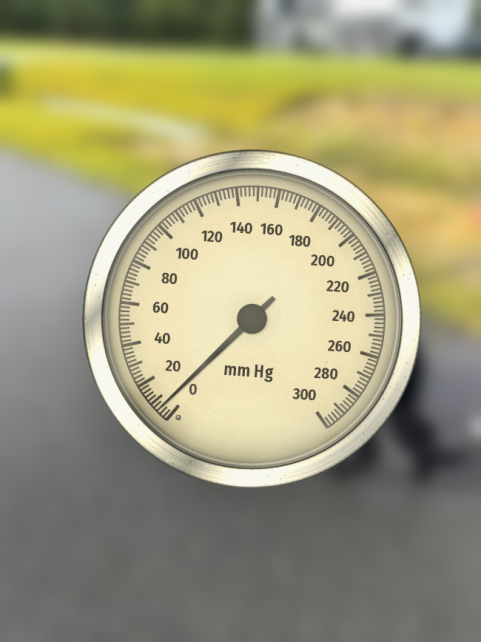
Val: 6; mmHg
